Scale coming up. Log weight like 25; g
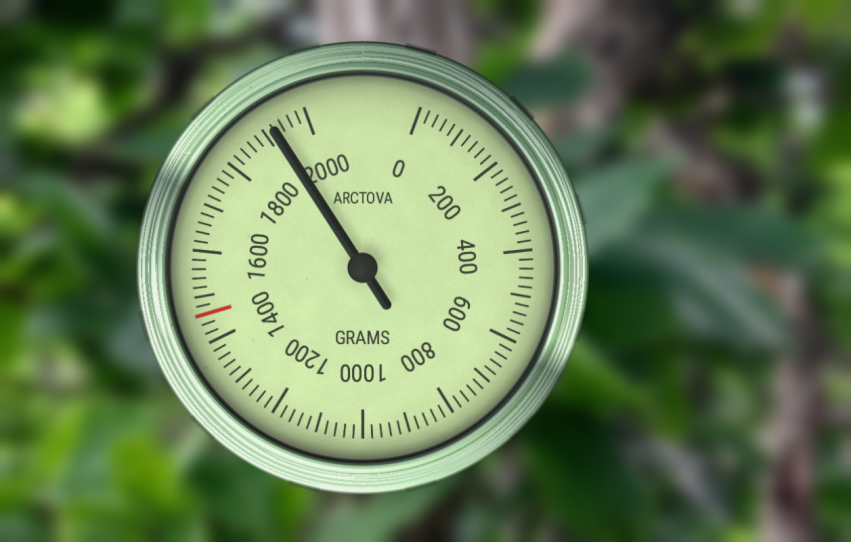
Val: 1920; g
